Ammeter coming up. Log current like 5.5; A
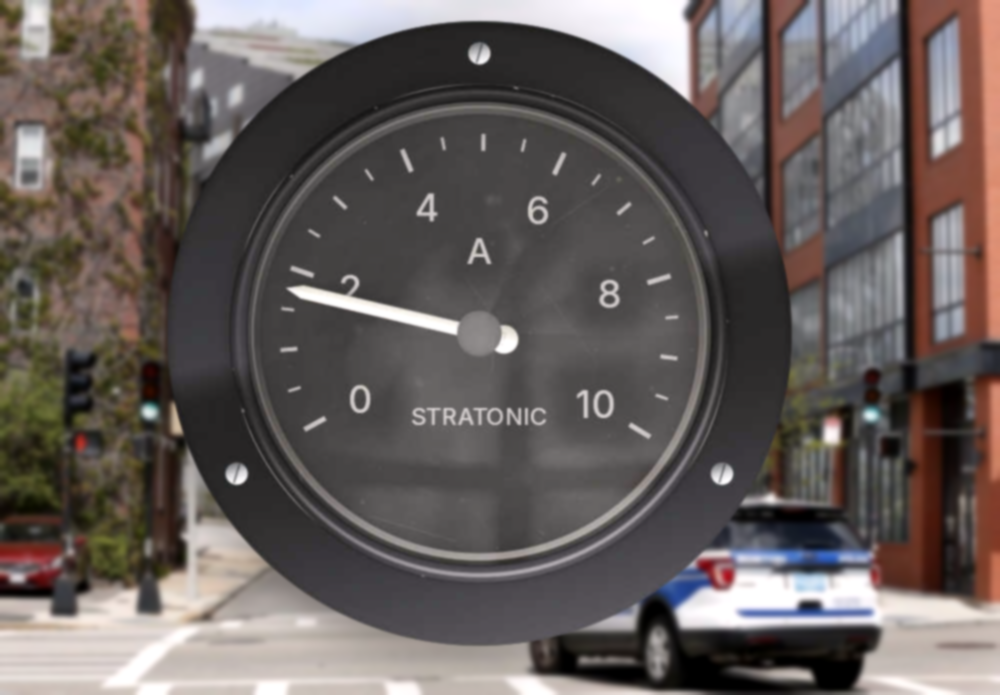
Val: 1.75; A
